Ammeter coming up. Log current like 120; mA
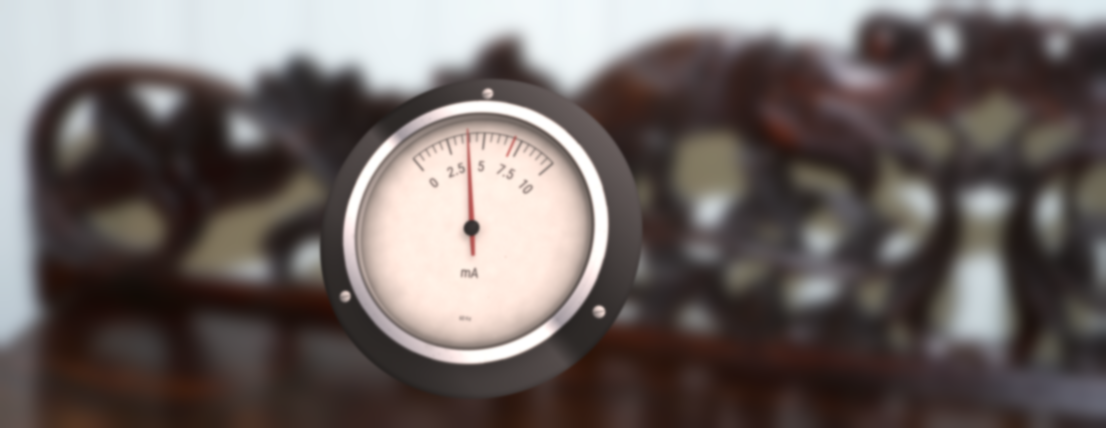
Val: 4; mA
